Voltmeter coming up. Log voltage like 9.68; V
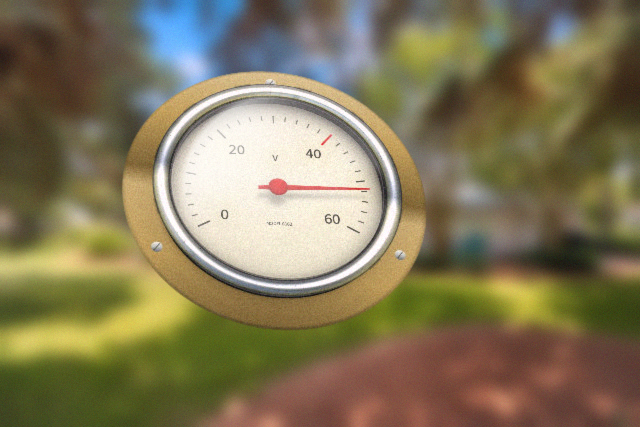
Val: 52; V
